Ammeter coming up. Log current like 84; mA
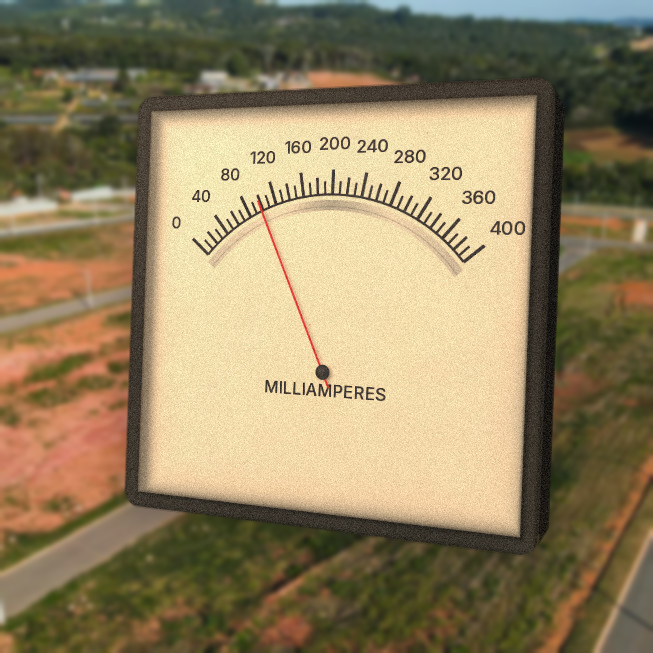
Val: 100; mA
